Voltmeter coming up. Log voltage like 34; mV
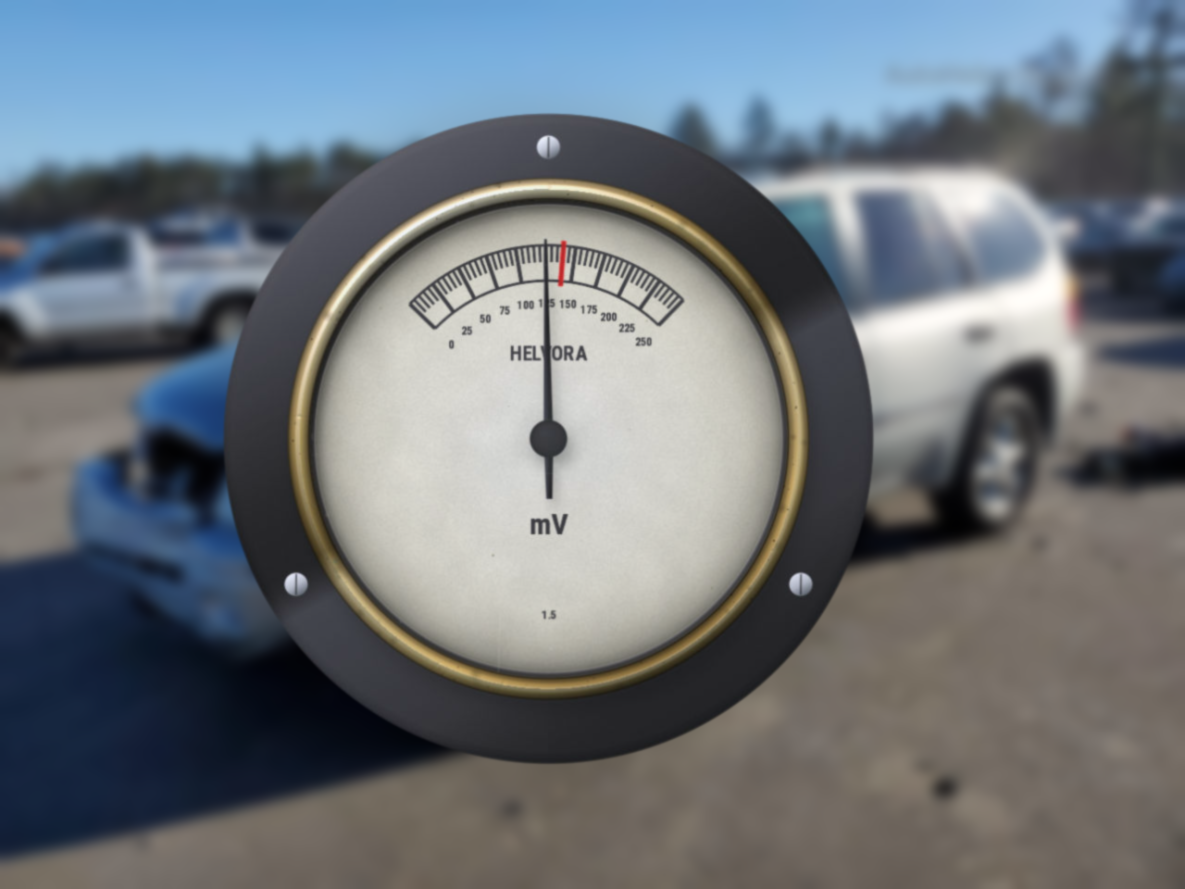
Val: 125; mV
